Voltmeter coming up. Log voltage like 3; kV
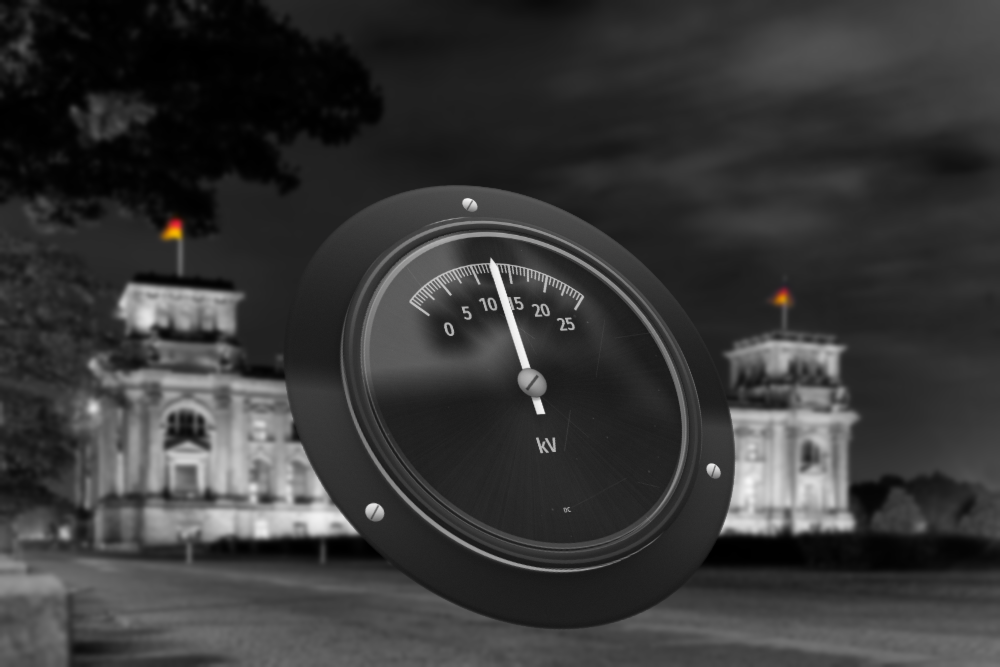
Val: 12.5; kV
